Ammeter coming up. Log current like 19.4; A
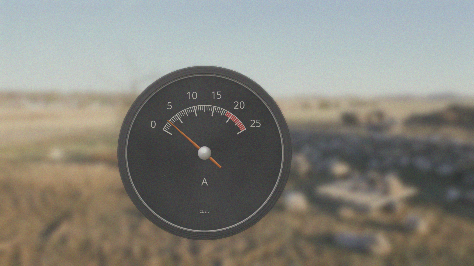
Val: 2.5; A
